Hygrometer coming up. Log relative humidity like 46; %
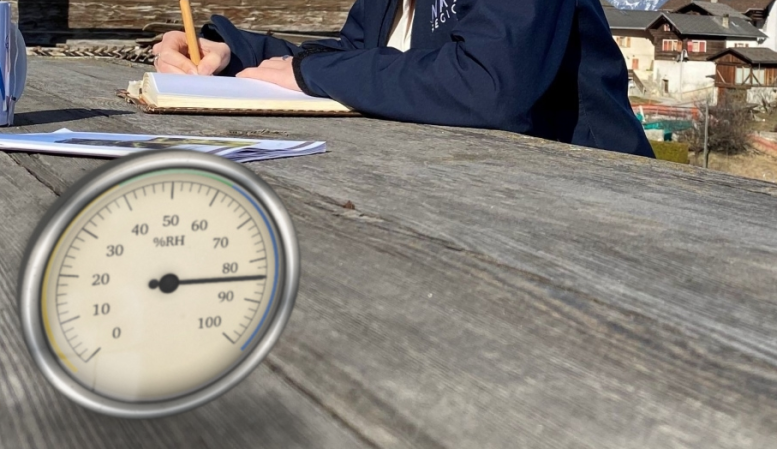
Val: 84; %
